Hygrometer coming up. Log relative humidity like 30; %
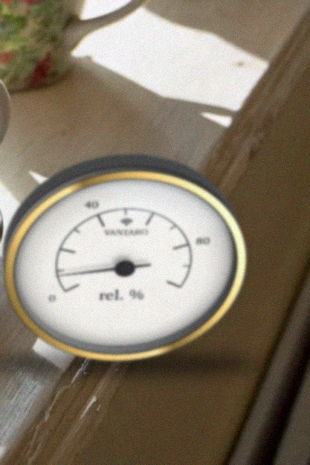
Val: 10; %
